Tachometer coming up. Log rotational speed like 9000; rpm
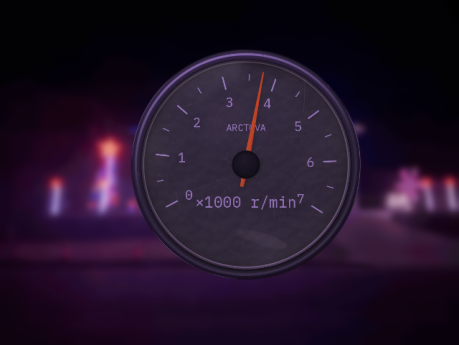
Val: 3750; rpm
